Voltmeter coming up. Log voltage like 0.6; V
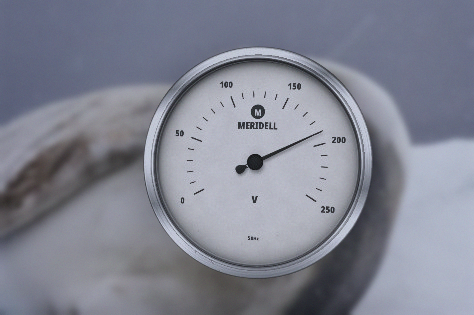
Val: 190; V
